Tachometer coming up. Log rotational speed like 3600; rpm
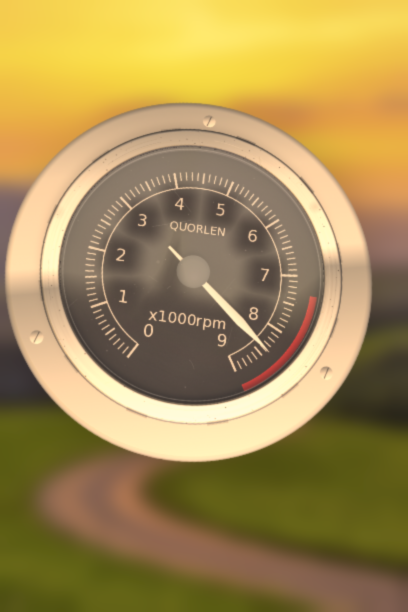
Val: 8400; rpm
